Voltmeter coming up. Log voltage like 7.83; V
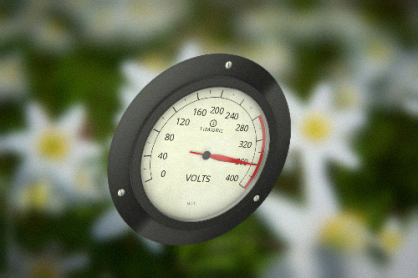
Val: 360; V
